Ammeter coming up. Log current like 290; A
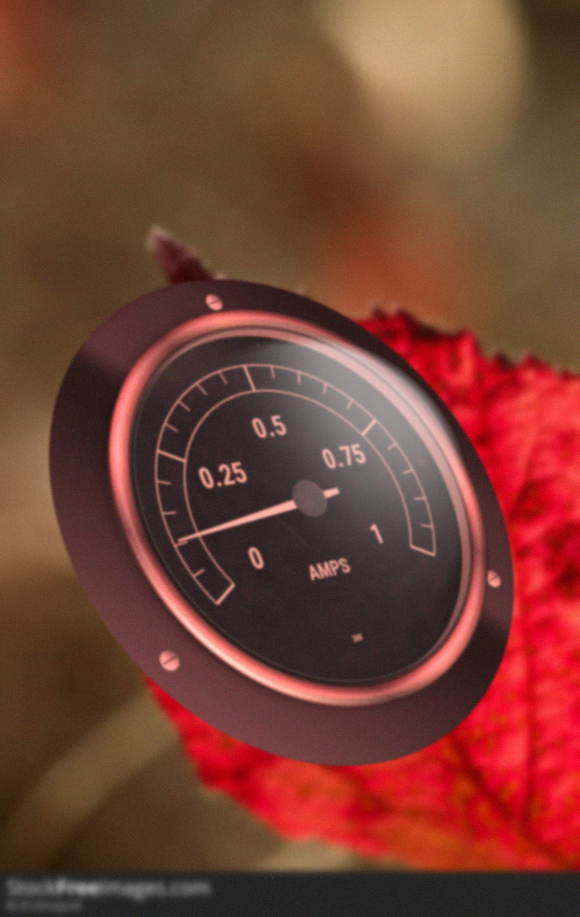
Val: 0.1; A
